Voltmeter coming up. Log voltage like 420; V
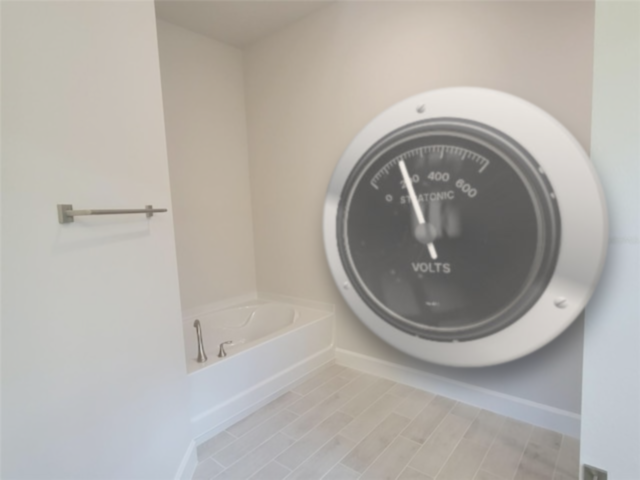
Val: 200; V
